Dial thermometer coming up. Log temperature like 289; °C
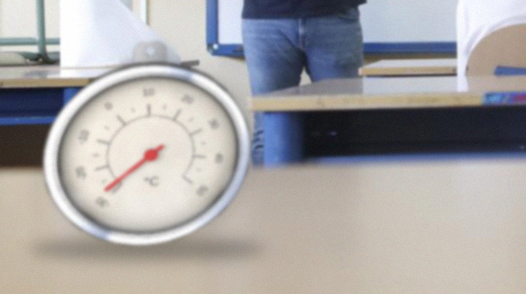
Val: -27.5; °C
